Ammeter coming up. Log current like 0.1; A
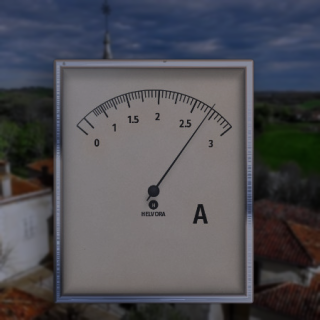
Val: 2.7; A
